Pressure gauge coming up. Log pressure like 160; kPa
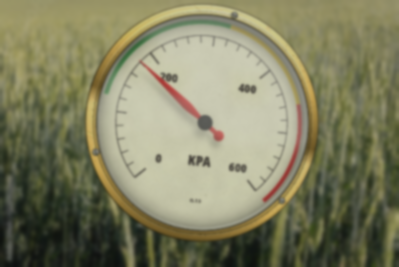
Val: 180; kPa
